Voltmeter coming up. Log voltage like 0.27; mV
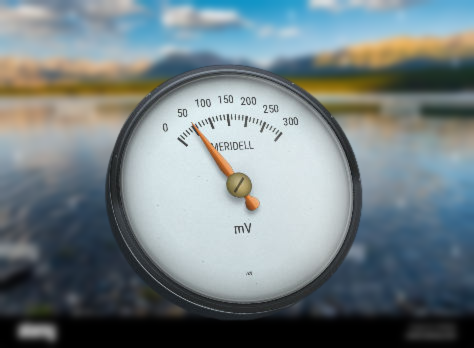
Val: 50; mV
